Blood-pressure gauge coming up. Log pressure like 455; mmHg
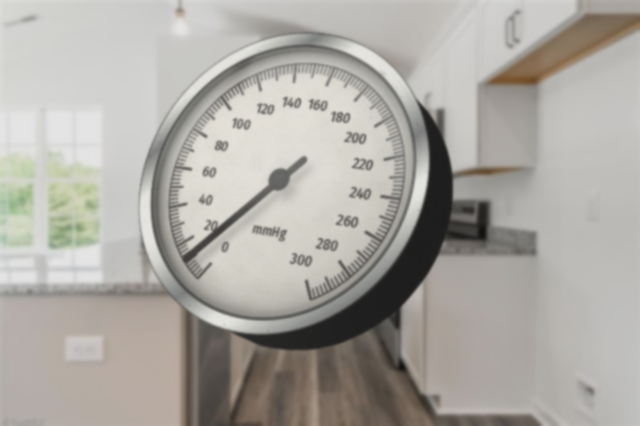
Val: 10; mmHg
